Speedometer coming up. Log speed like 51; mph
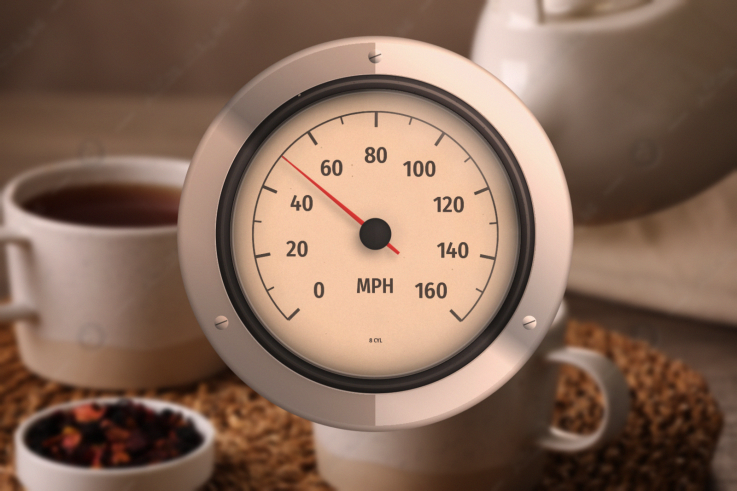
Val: 50; mph
